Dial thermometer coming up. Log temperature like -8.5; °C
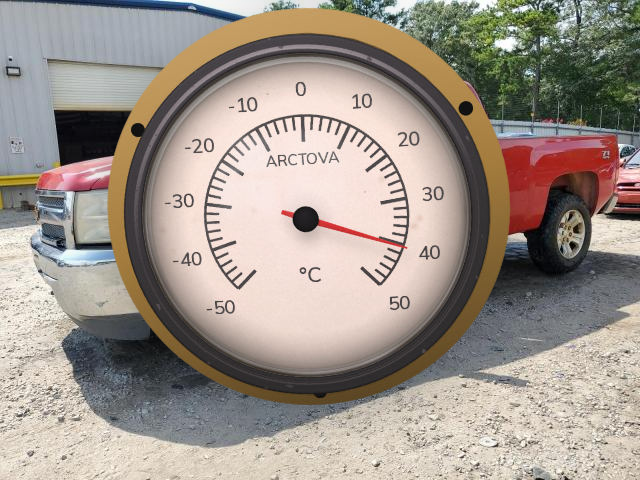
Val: 40; °C
